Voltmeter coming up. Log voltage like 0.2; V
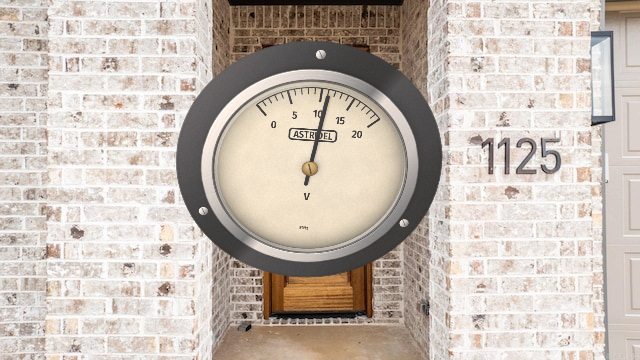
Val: 11; V
